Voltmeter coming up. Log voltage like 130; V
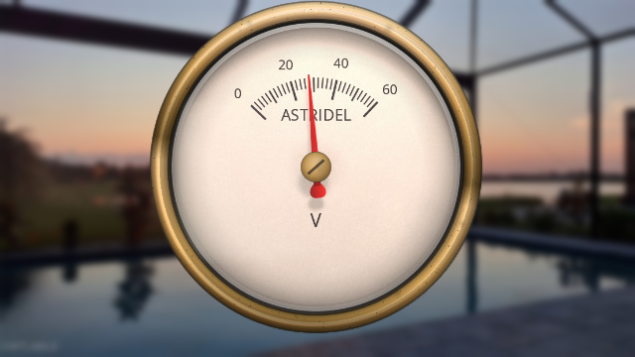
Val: 28; V
